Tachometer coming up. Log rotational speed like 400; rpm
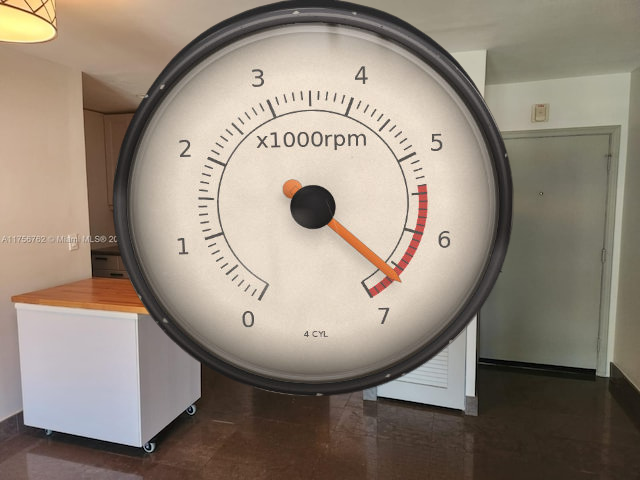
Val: 6600; rpm
